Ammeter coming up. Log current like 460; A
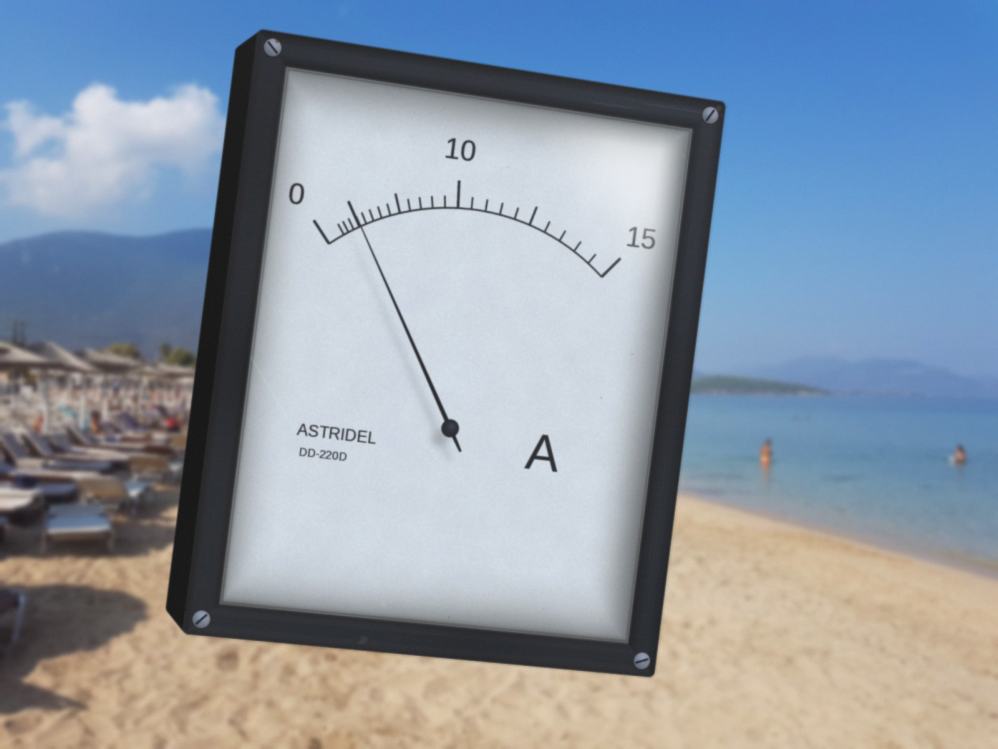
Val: 5; A
